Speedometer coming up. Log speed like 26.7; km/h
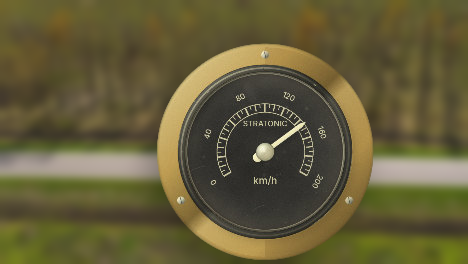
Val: 145; km/h
